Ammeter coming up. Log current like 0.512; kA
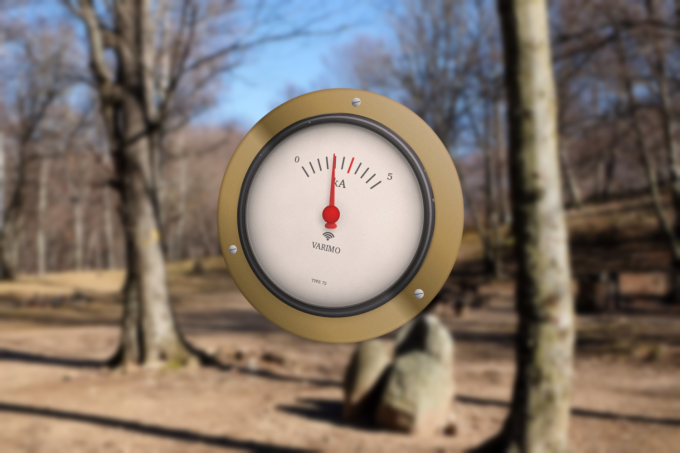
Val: 2; kA
